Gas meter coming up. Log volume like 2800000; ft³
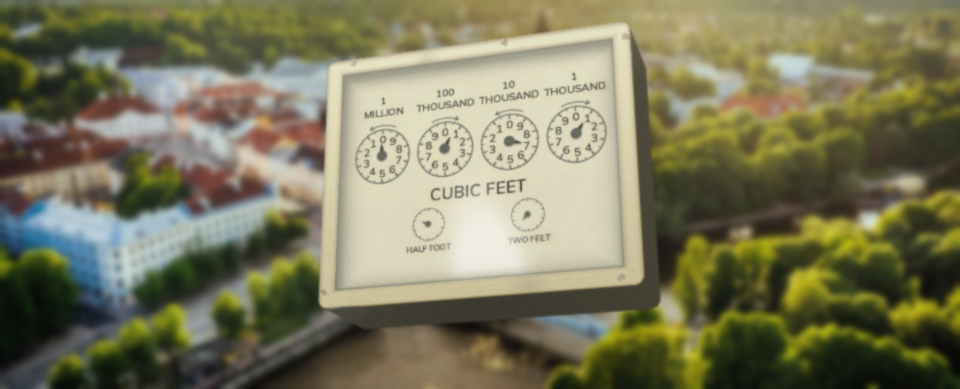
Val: 7100; ft³
